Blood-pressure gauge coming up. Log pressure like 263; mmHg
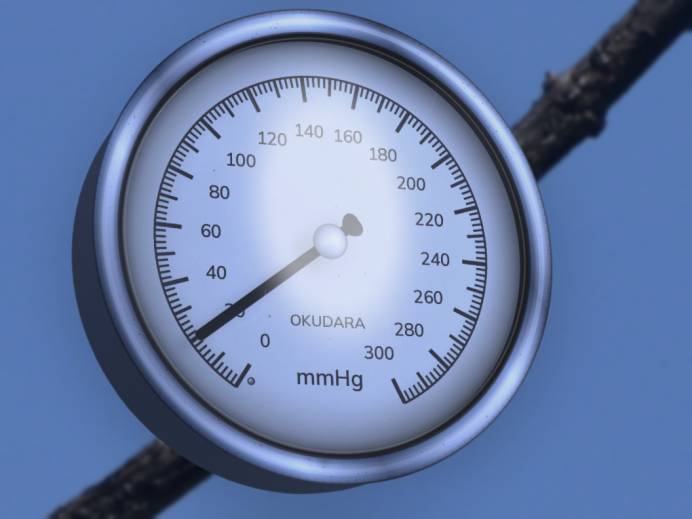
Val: 20; mmHg
